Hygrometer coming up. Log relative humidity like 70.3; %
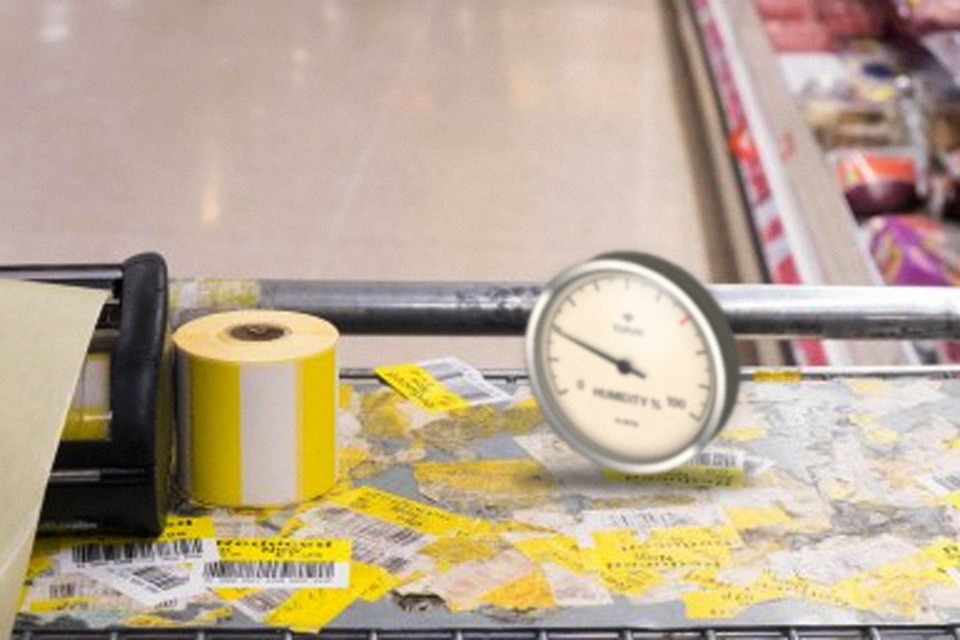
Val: 20; %
